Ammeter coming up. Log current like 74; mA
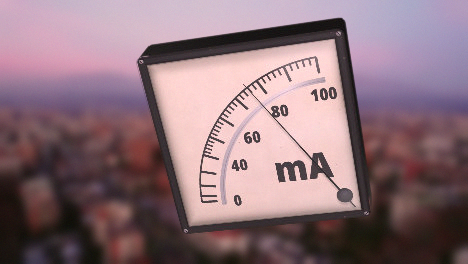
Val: 76; mA
